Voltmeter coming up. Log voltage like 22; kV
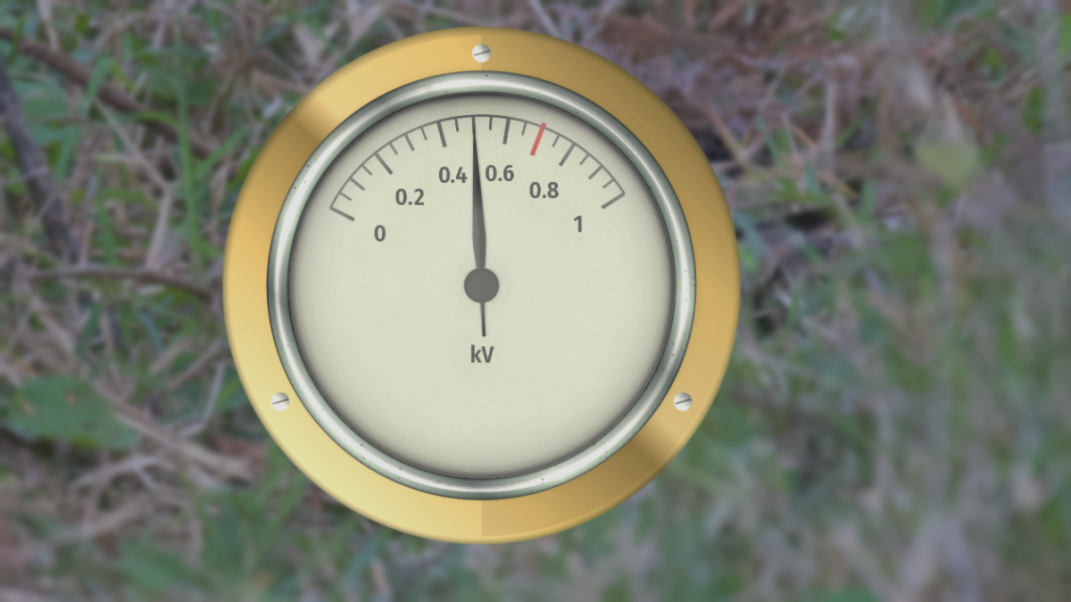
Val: 0.5; kV
